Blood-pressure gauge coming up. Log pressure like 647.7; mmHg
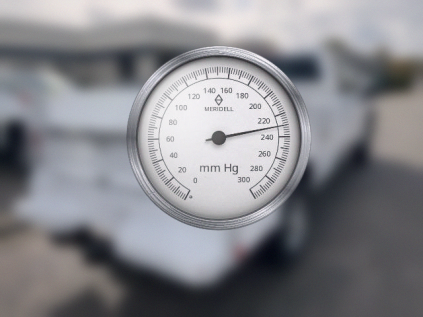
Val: 230; mmHg
